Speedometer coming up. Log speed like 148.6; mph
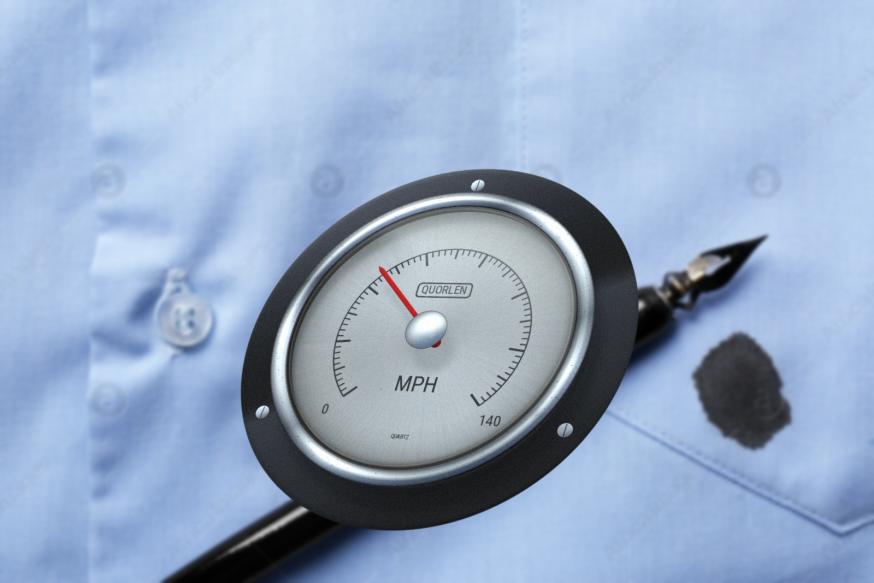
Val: 46; mph
